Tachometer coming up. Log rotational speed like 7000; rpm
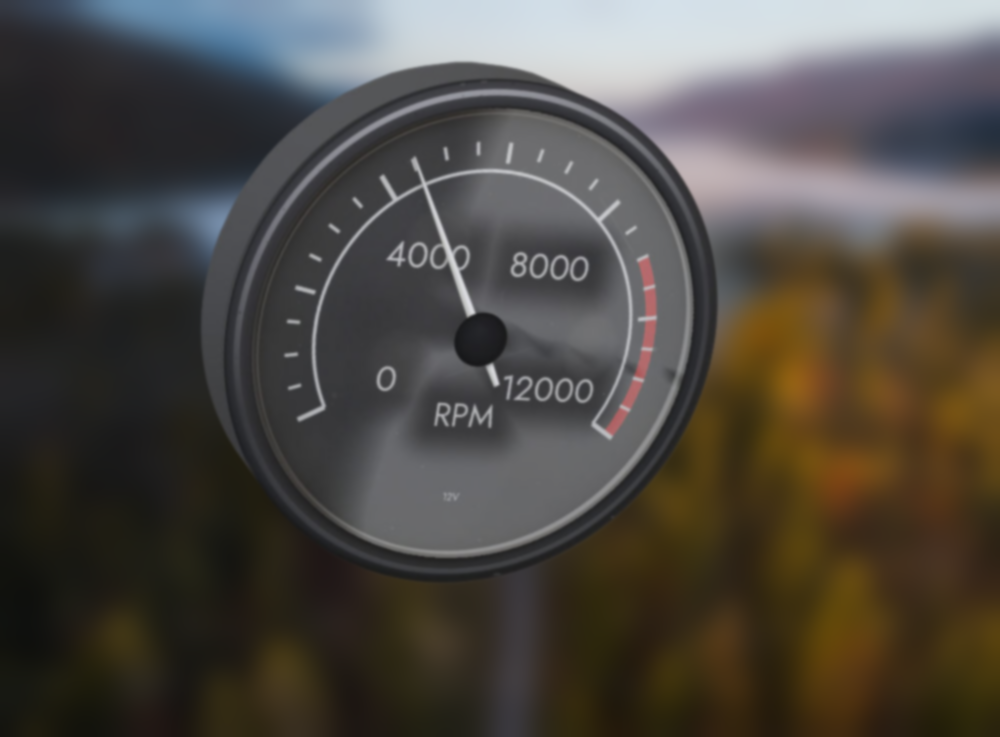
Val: 4500; rpm
